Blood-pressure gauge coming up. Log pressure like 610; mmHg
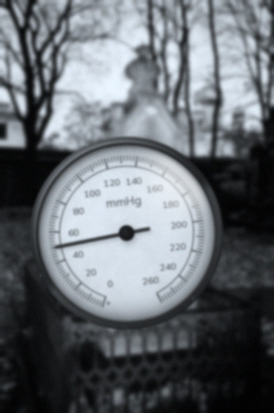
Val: 50; mmHg
